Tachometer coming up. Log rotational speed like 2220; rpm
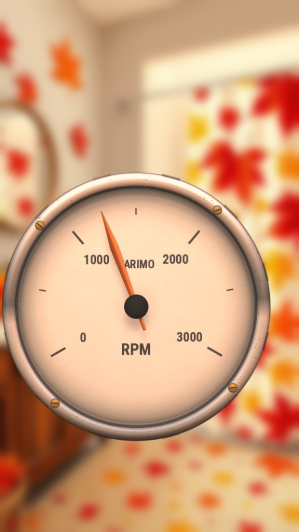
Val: 1250; rpm
